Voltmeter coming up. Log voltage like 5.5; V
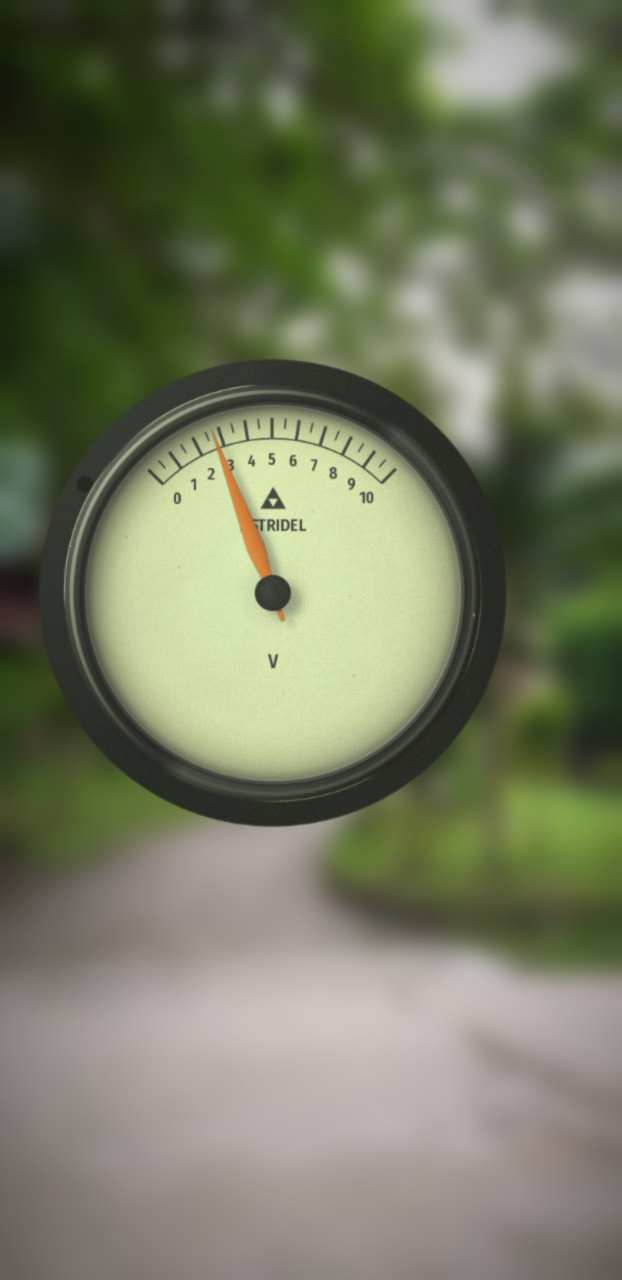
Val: 2.75; V
